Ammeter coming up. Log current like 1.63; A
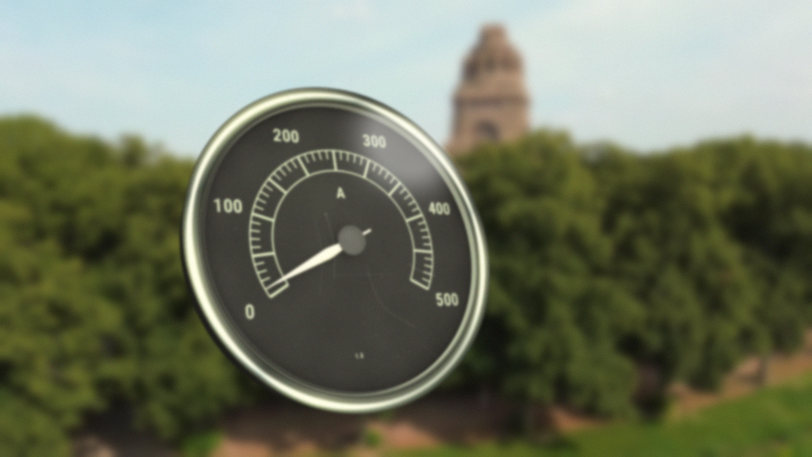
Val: 10; A
